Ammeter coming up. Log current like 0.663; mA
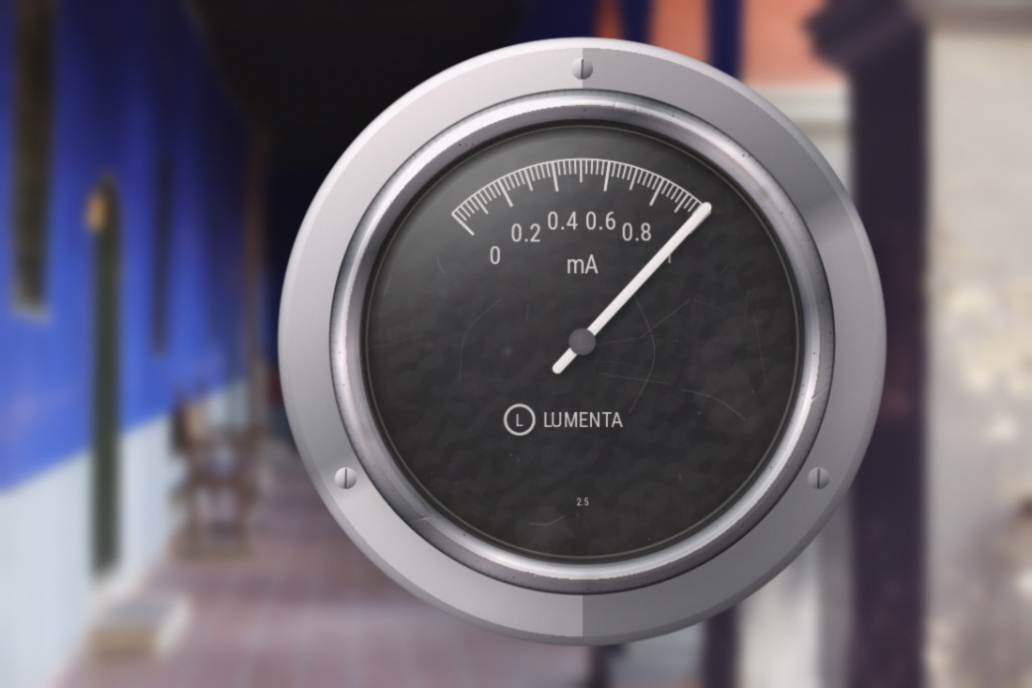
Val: 0.98; mA
